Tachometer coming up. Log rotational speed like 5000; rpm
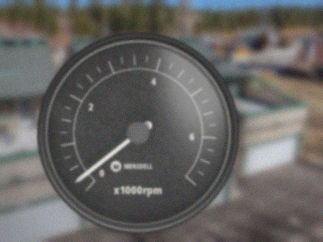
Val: 250; rpm
